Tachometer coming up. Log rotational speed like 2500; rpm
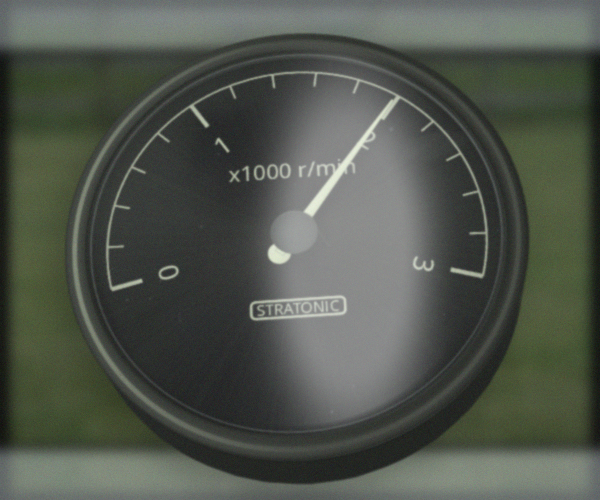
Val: 2000; rpm
